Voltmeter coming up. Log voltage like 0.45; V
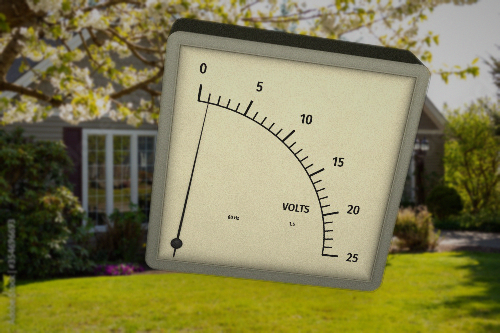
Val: 1; V
